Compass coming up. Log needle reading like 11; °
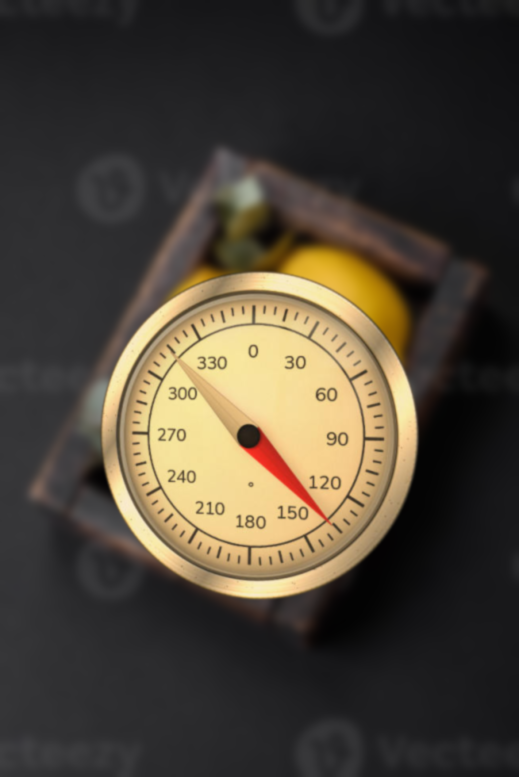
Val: 135; °
